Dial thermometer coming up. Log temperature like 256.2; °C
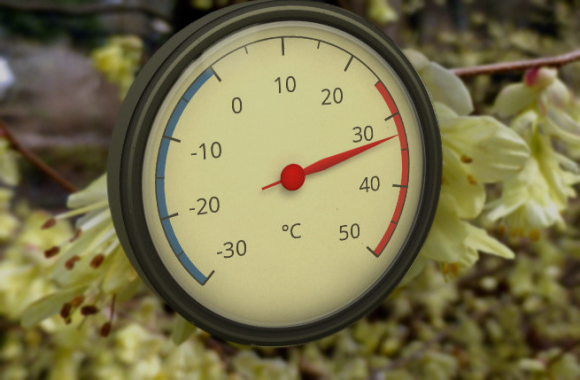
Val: 32.5; °C
